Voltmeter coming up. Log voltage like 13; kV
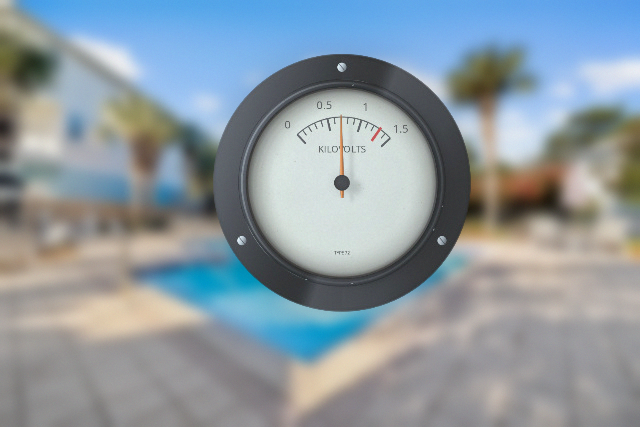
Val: 0.7; kV
